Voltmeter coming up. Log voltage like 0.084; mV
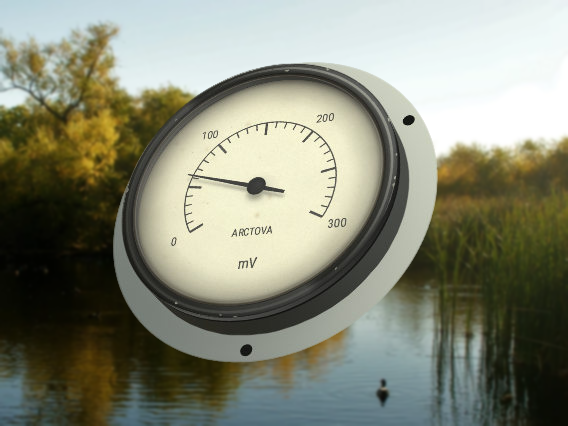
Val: 60; mV
